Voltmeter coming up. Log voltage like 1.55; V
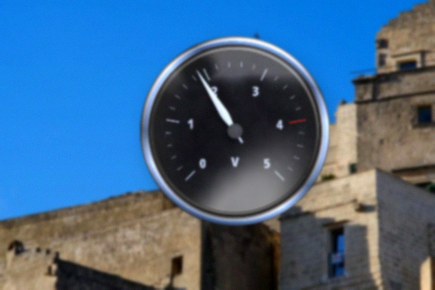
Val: 1.9; V
